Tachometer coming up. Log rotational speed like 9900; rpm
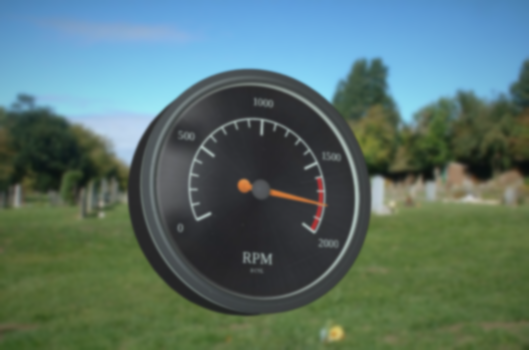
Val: 1800; rpm
